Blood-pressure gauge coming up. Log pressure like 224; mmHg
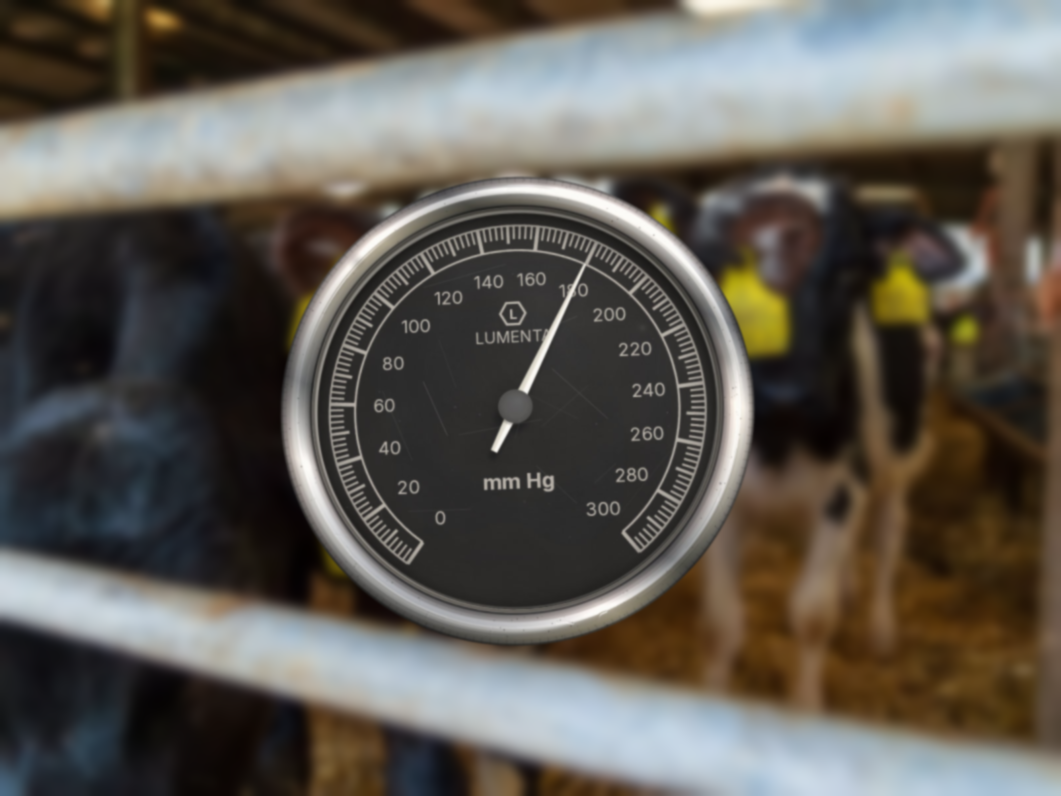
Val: 180; mmHg
